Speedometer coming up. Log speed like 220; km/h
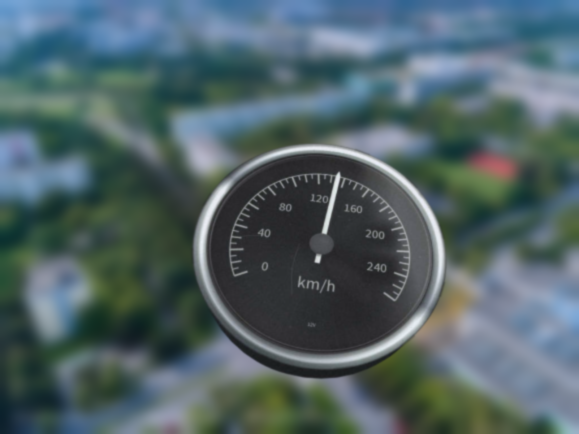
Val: 135; km/h
